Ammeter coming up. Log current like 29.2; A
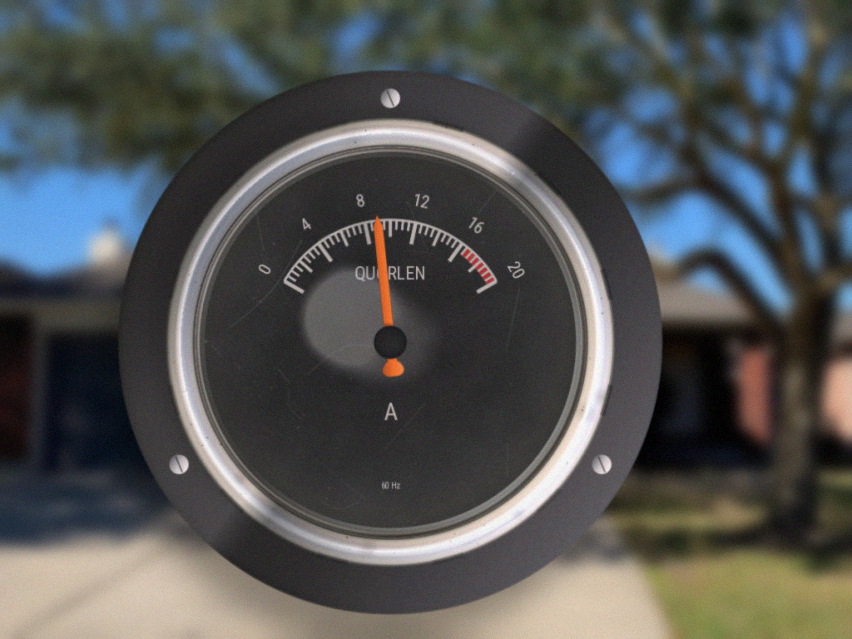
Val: 9; A
